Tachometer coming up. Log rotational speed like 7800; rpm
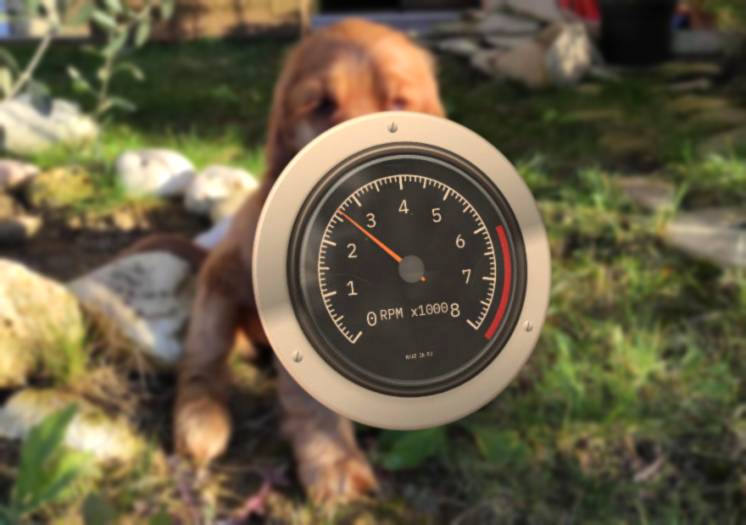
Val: 2600; rpm
